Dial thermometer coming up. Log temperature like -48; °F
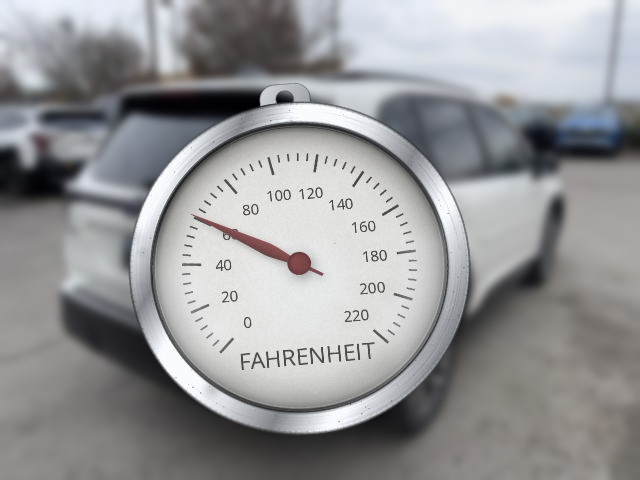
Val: 60; °F
